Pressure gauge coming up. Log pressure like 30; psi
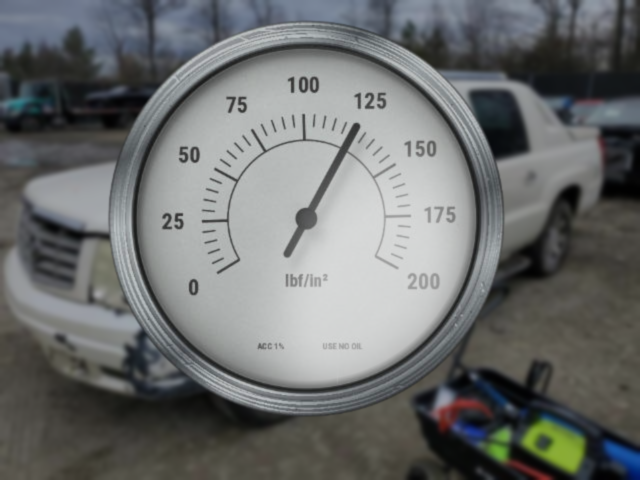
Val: 125; psi
